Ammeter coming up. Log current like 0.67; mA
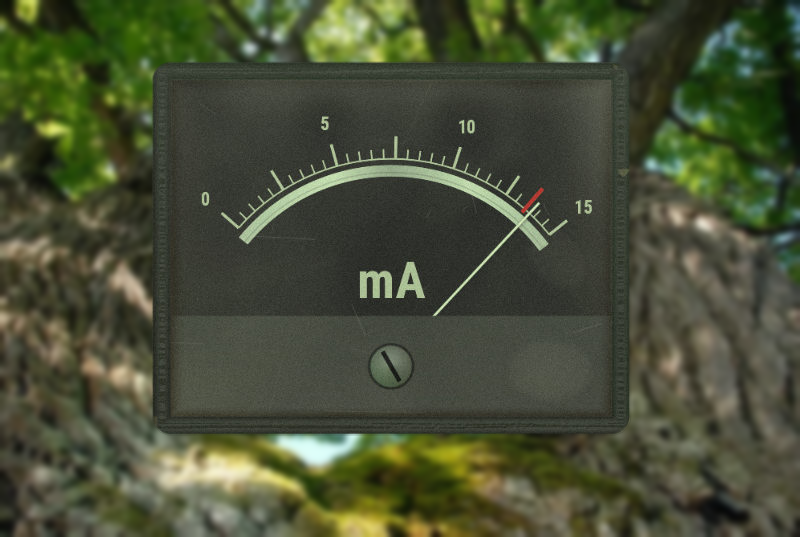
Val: 13.75; mA
